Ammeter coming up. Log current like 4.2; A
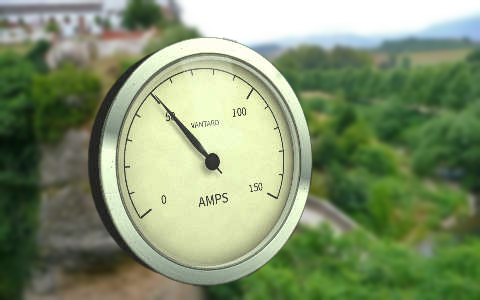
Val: 50; A
